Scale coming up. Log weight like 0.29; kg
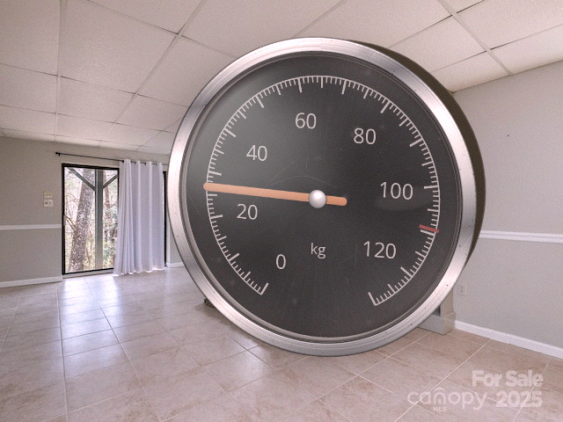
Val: 27; kg
